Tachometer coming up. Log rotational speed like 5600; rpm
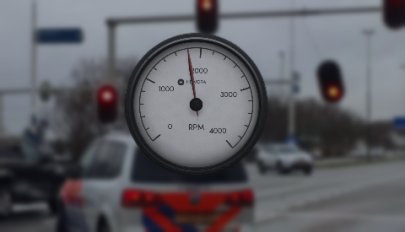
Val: 1800; rpm
